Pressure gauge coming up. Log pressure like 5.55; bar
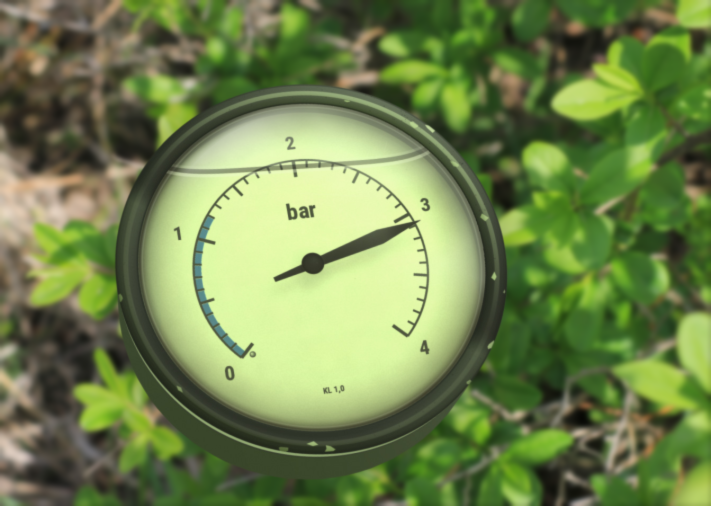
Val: 3.1; bar
